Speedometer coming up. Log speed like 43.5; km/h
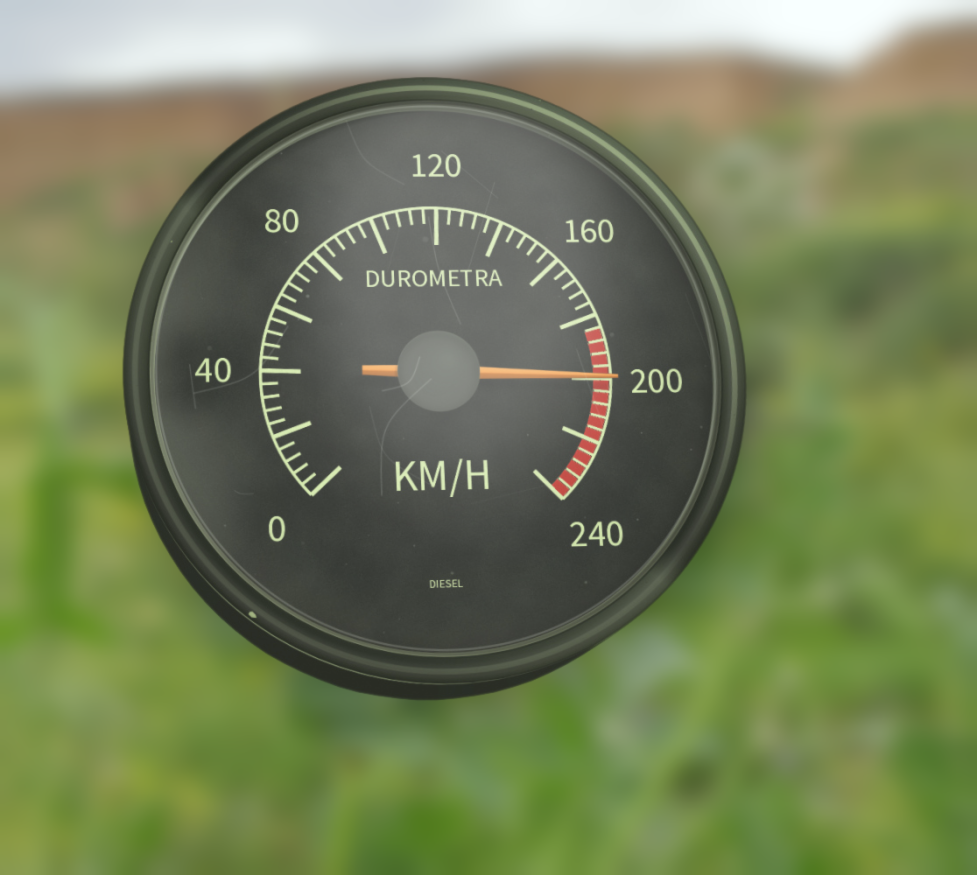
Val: 200; km/h
